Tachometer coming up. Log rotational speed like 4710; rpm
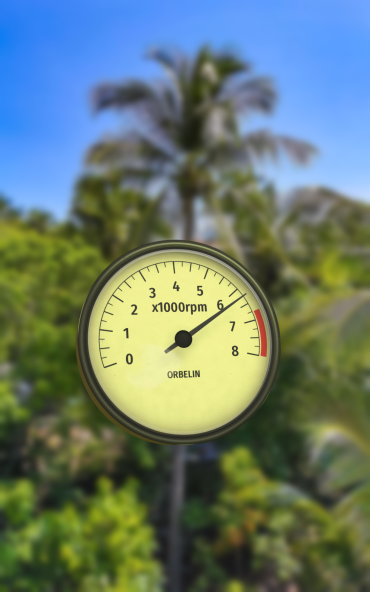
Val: 6250; rpm
